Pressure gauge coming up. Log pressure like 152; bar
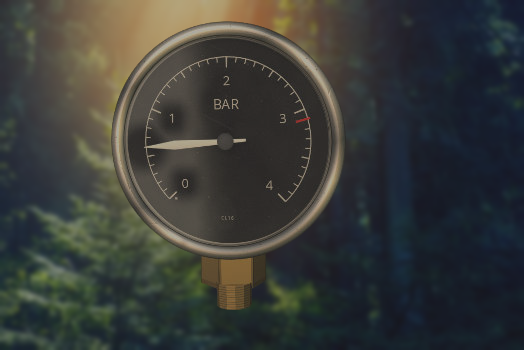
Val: 0.6; bar
